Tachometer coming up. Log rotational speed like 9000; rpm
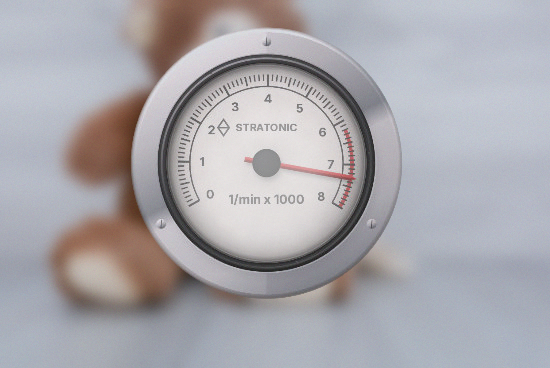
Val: 7300; rpm
